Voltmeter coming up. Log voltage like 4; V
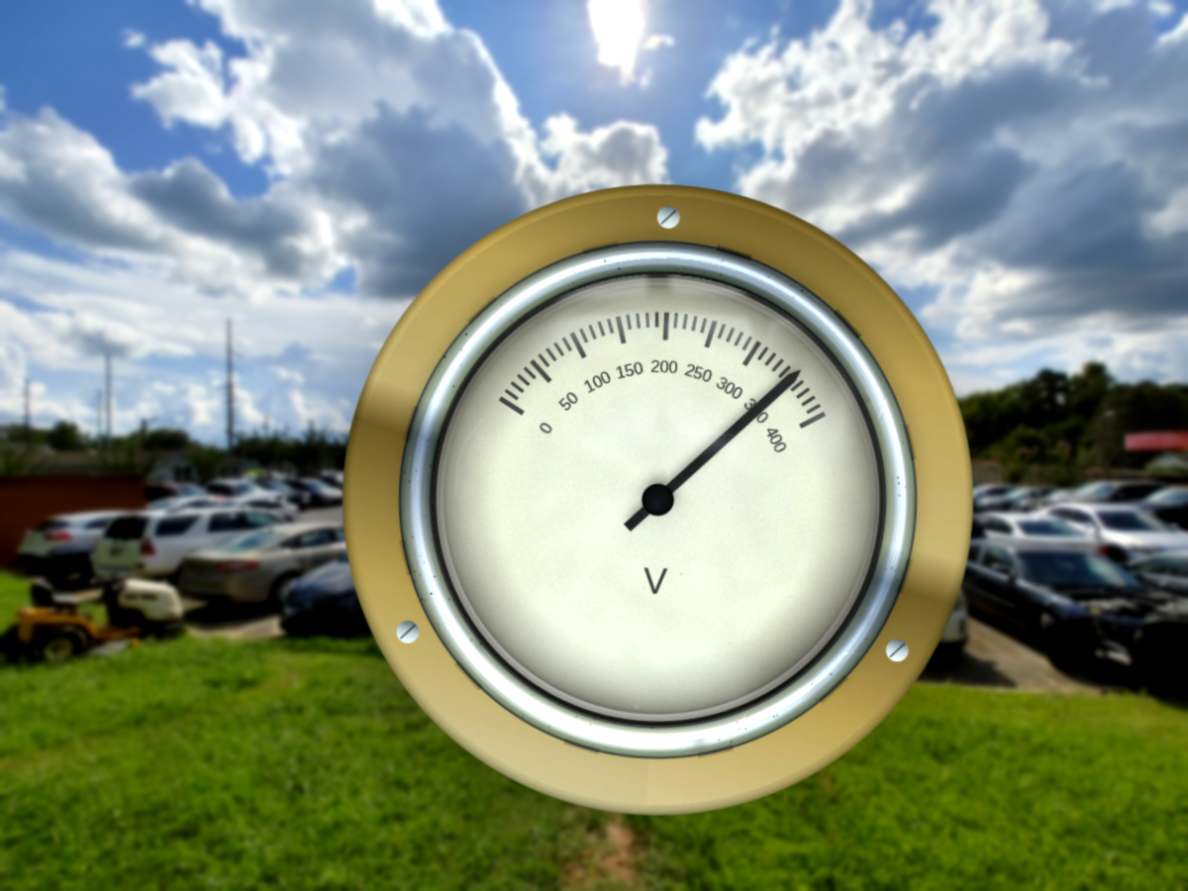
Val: 350; V
